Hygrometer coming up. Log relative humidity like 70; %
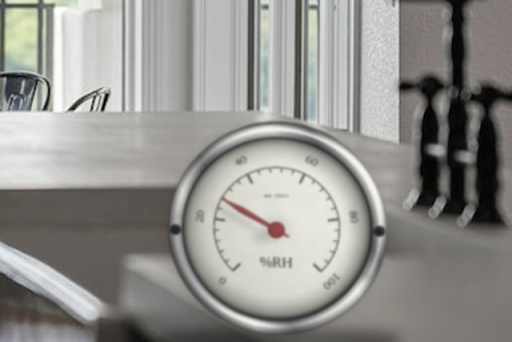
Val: 28; %
